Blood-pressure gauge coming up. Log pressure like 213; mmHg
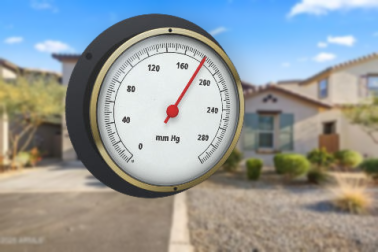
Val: 180; mmHg
